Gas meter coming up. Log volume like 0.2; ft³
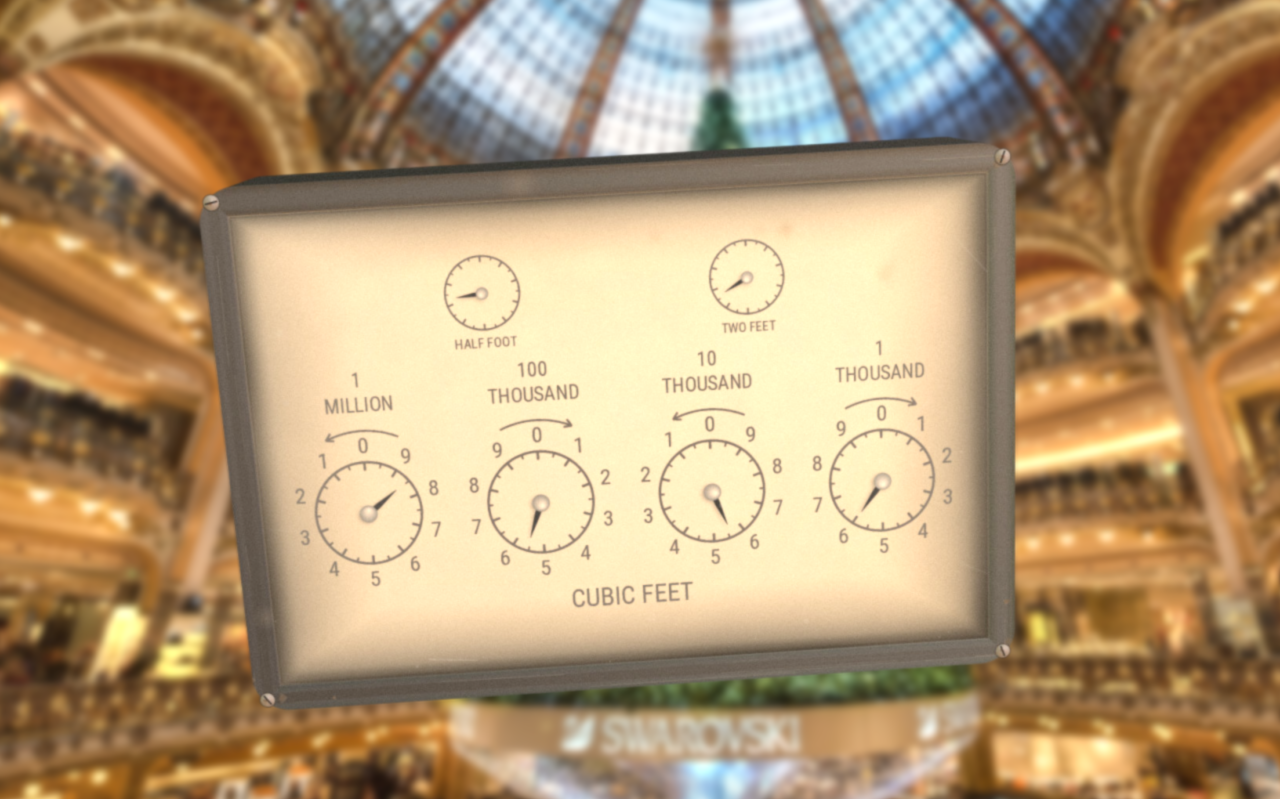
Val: 855600; ft³
